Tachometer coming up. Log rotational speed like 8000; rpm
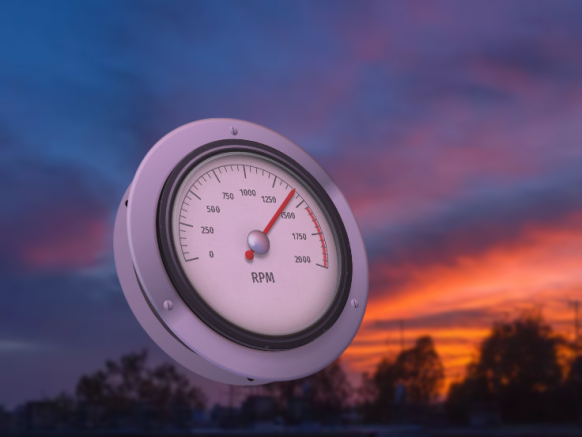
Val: 1400; rpm
